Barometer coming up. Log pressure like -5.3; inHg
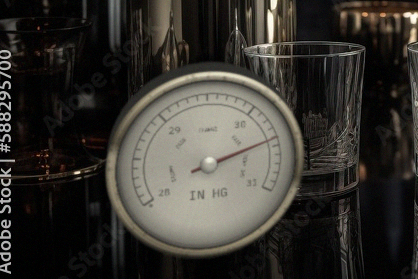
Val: 30.4; inHg
